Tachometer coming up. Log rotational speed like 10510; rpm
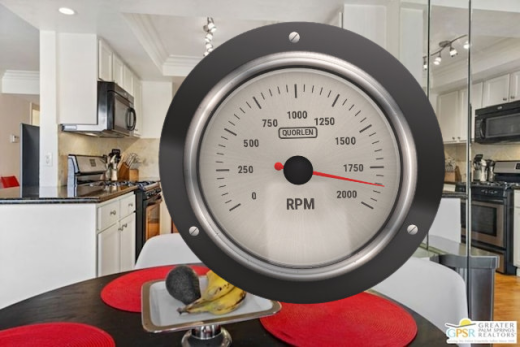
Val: 1850; rpm
